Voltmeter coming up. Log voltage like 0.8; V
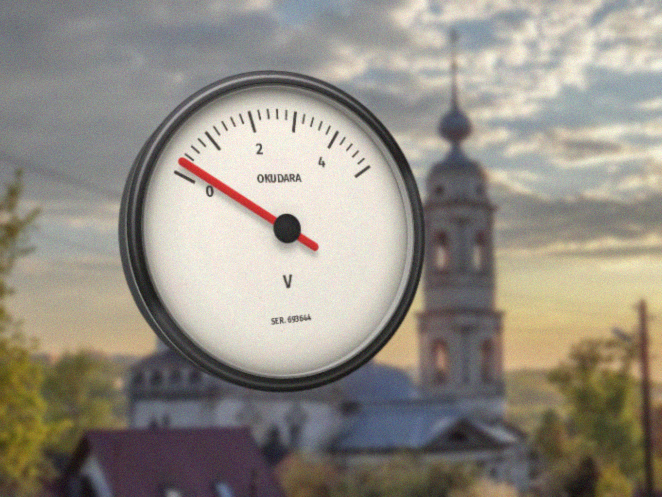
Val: 0.2; V
